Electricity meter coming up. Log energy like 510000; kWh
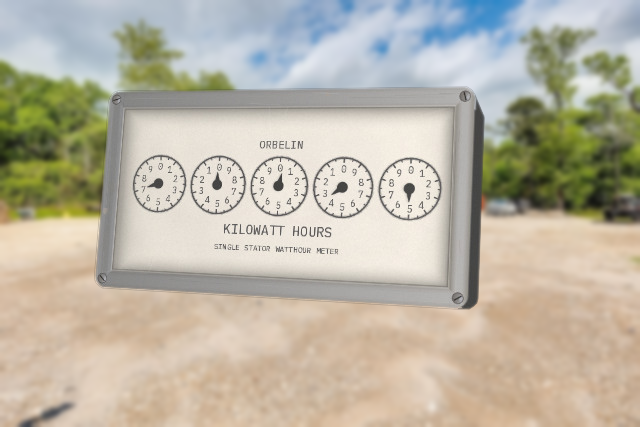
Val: 70035; kWh
